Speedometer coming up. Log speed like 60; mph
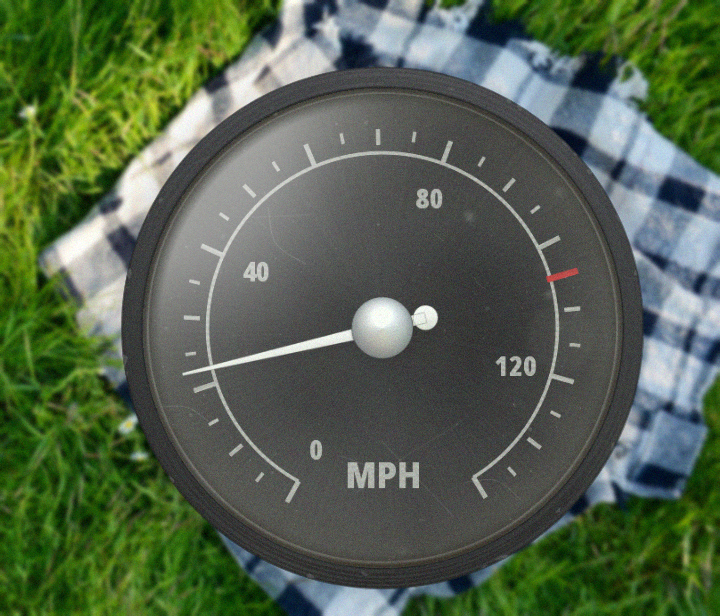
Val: 22.5; mph
